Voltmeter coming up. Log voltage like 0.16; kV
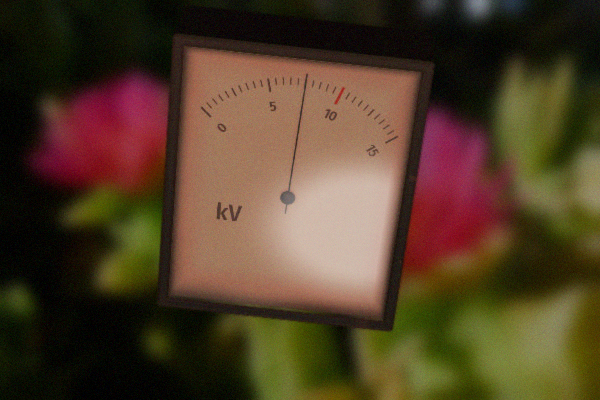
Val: 7.5; kV
